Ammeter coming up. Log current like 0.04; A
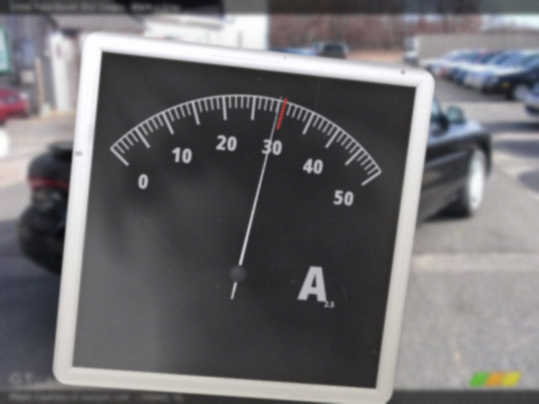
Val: 29; A
